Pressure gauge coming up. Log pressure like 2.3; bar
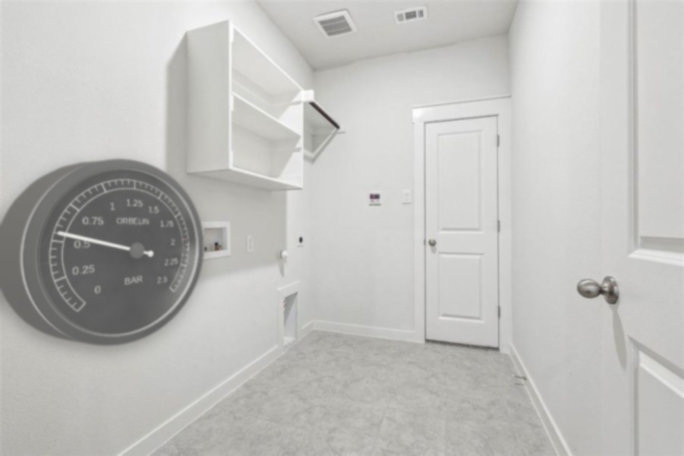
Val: 0.55; bar
